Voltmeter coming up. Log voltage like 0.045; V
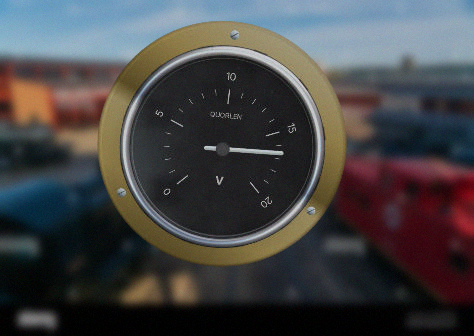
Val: 16.5; V
